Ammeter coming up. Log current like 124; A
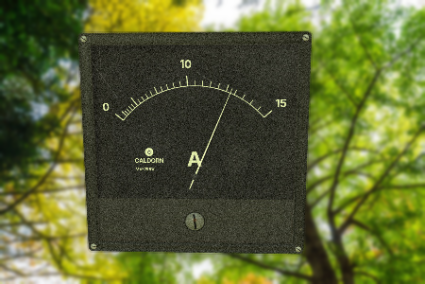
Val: 12.75; A
